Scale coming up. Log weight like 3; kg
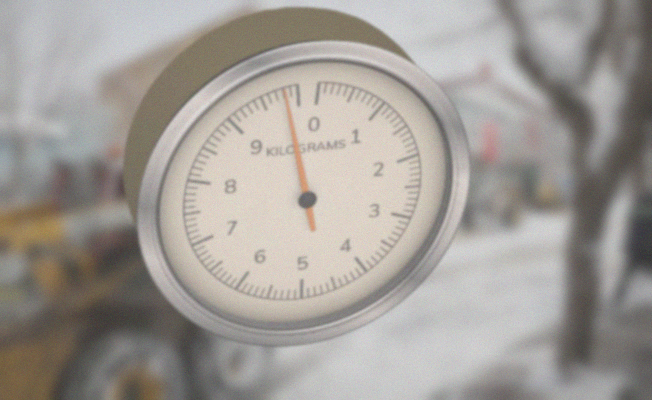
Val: 9.8; kg
